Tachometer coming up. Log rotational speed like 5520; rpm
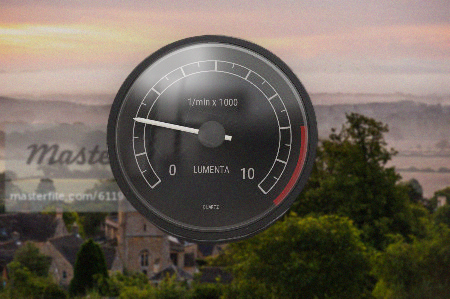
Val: 2000; rpm
